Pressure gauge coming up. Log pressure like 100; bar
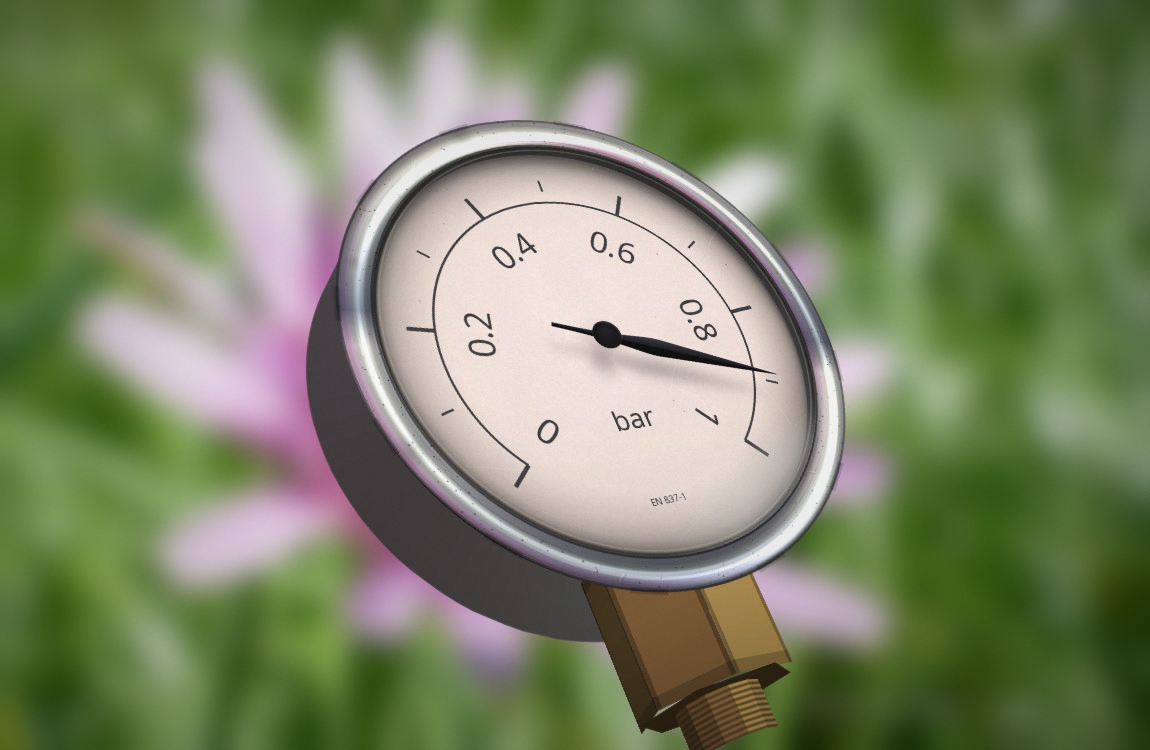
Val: 0.9; bar
